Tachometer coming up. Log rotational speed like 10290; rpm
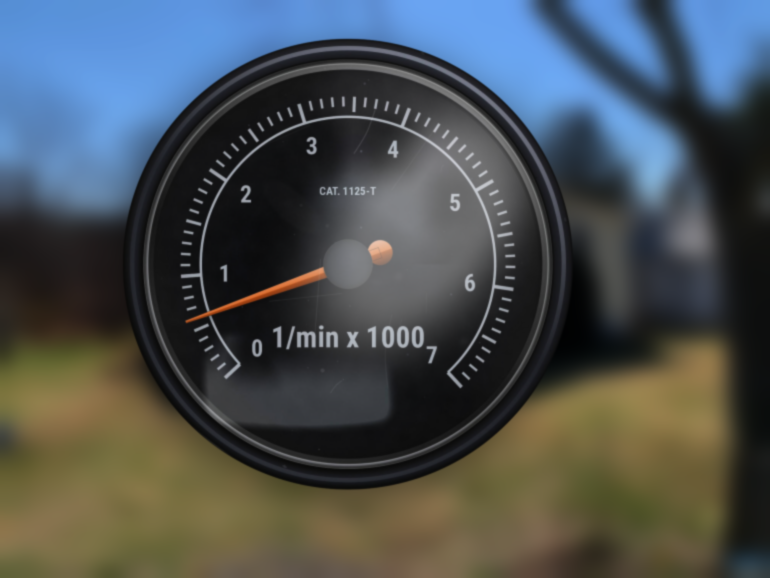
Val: 600; rpm
